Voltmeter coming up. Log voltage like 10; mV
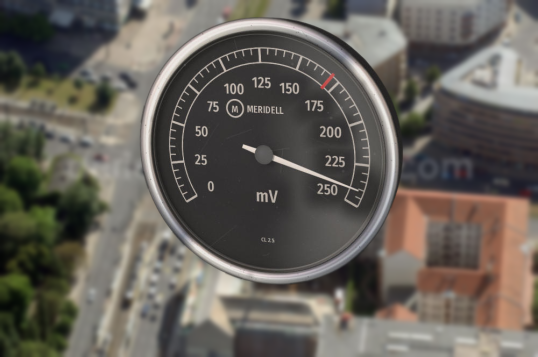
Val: 240; mV
